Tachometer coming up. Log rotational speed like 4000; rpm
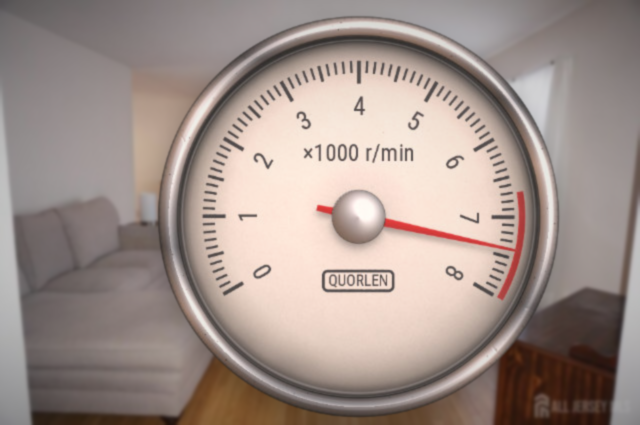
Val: 7400; rpm
